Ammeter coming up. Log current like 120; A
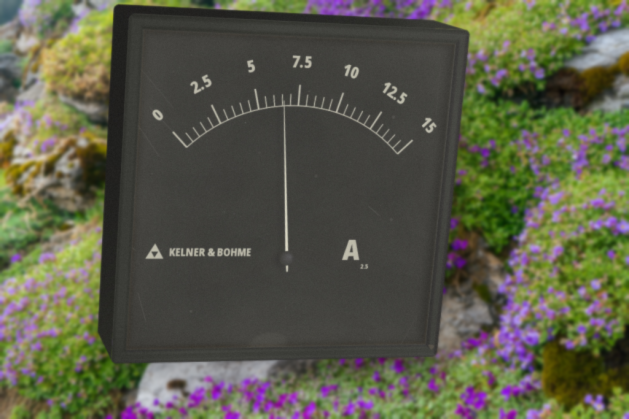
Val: 6.5; A
